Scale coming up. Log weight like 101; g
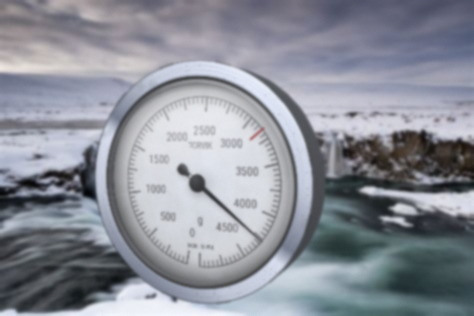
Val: 4250; g
